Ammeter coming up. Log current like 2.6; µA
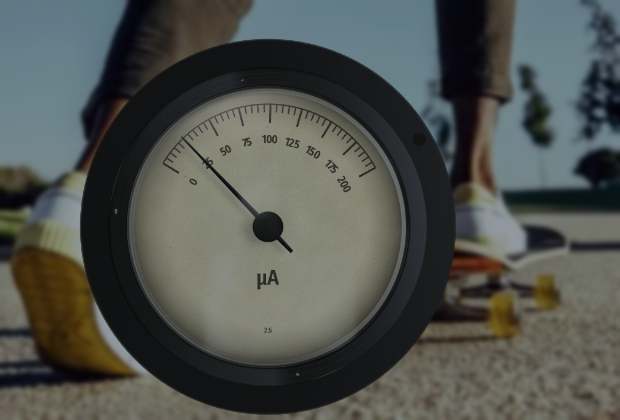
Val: 25; µA
